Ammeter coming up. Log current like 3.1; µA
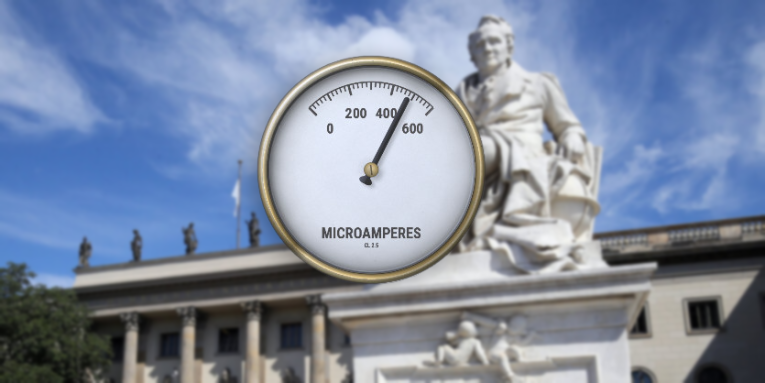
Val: 480; µA
